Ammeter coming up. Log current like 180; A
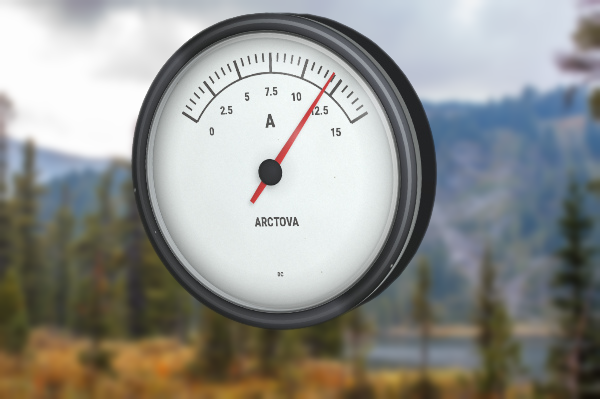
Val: 12; A
